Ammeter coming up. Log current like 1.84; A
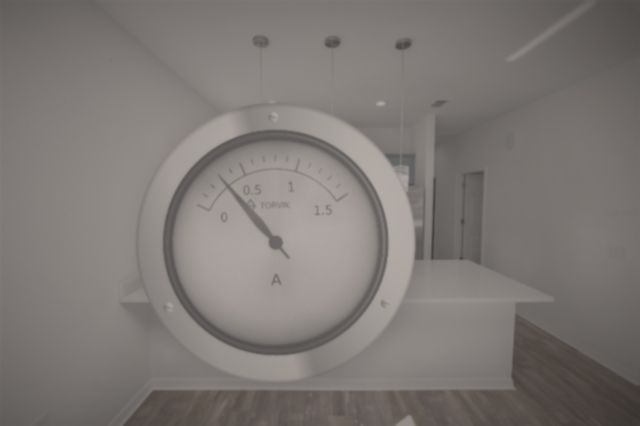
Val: 0.3; A
